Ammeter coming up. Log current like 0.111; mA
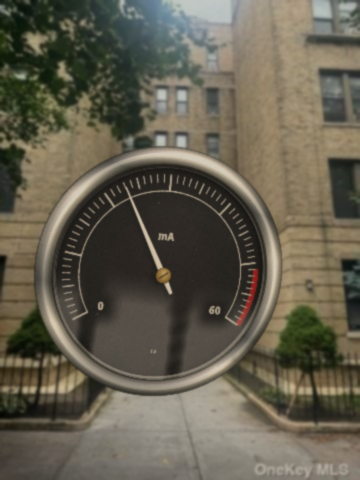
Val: 23; mA
